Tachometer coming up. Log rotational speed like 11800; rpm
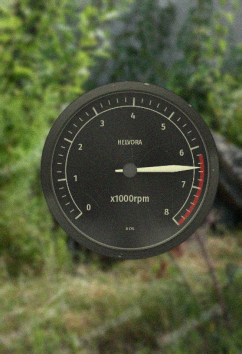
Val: 6500; rpm
